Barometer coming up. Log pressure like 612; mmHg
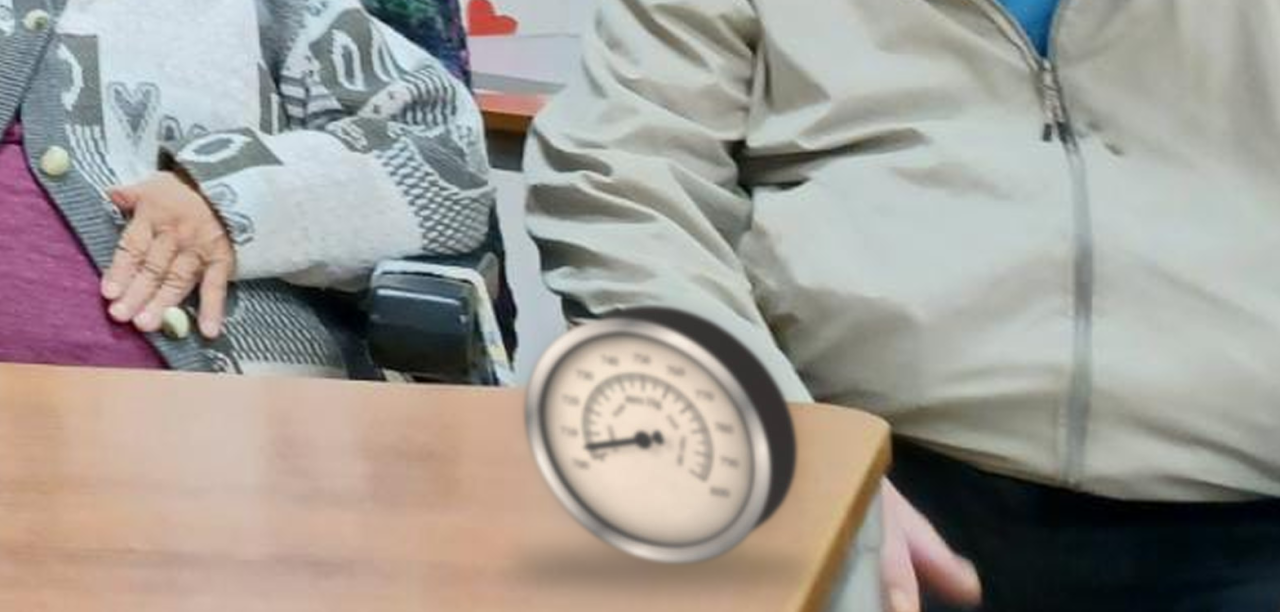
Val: 705; mmHg
